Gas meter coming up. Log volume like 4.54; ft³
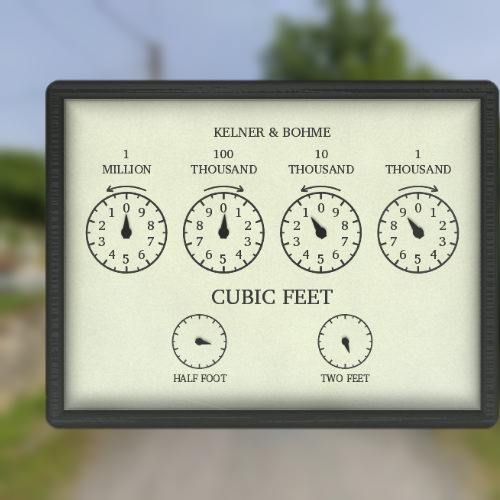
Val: 900; ft³
